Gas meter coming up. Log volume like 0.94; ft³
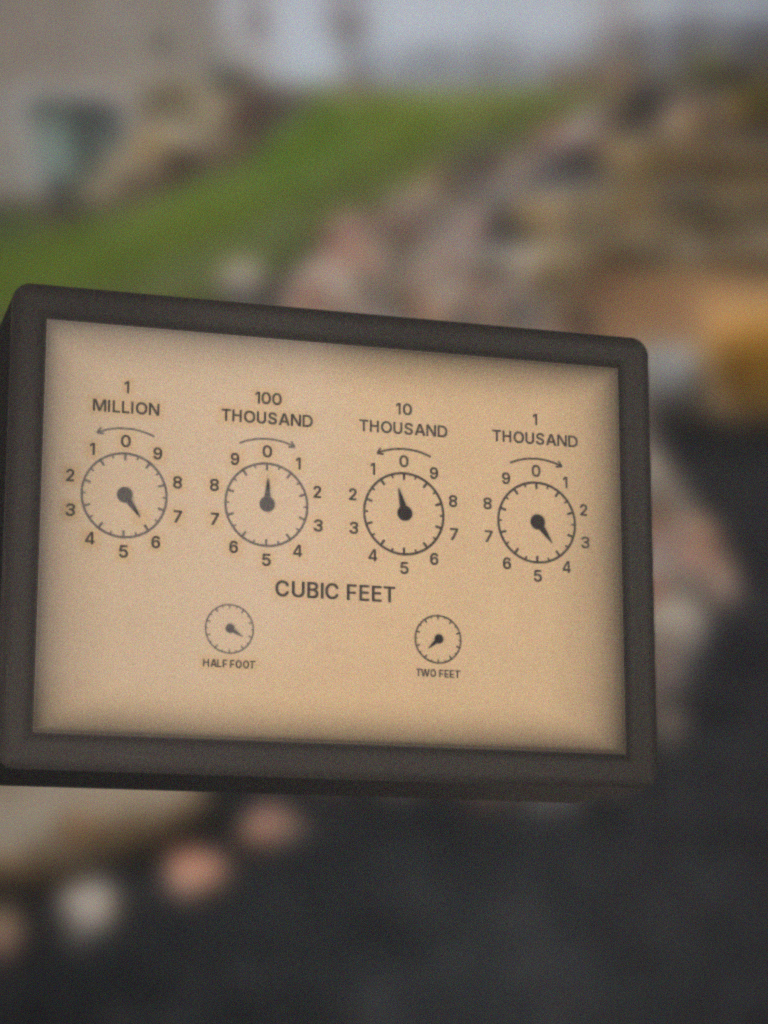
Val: 600400; ft³
